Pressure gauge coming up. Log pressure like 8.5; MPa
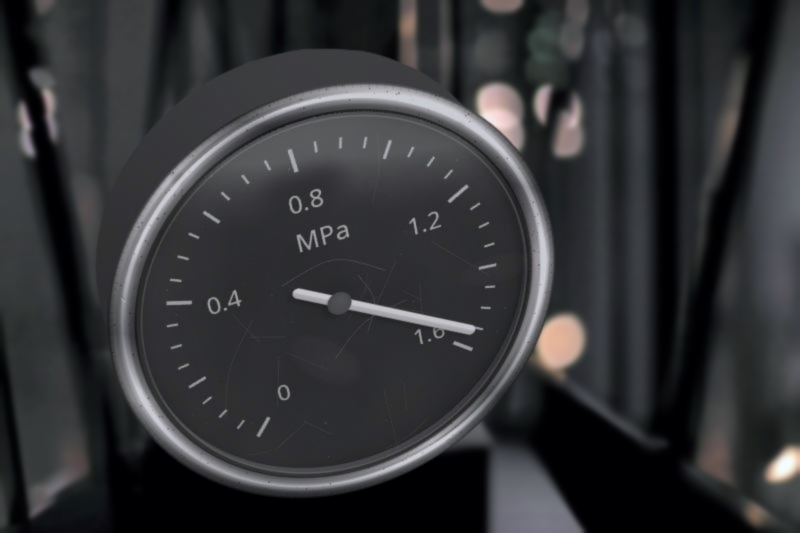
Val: 1.55; MPa
